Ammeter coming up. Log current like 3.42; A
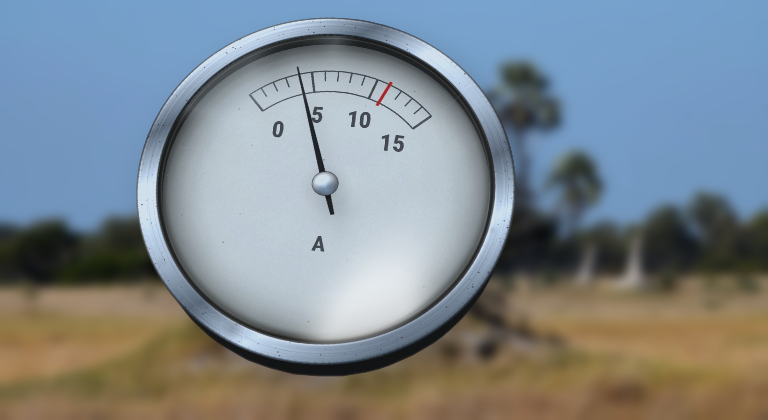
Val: 4; A
